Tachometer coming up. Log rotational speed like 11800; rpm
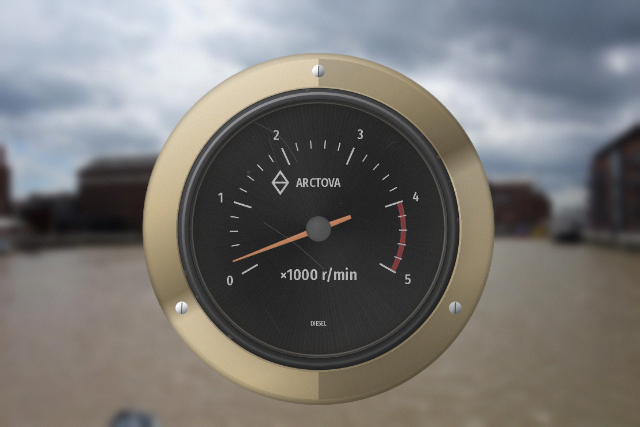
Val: 200; rpm
